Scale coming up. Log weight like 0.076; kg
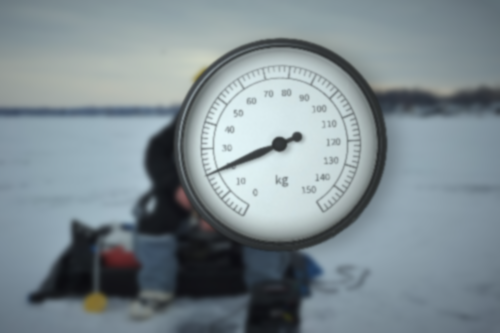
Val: 20; kg
